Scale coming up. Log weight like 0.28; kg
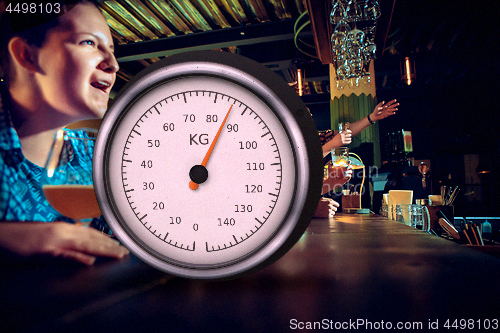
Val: 86; kg
